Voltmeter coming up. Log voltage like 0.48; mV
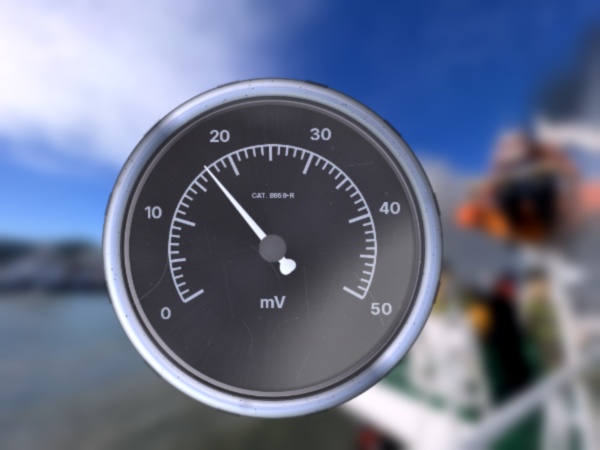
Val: 17; mV
